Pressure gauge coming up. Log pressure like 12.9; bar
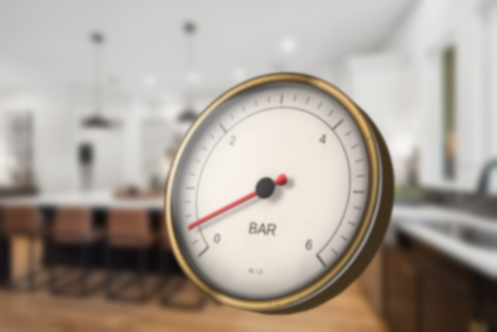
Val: 0.4; bar
